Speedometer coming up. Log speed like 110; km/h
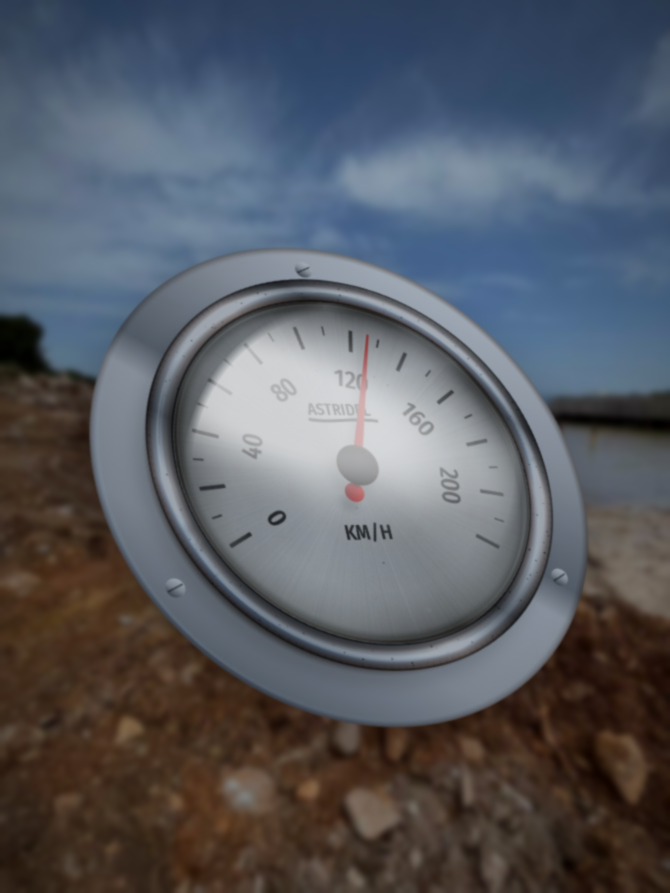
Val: 125; km/h
